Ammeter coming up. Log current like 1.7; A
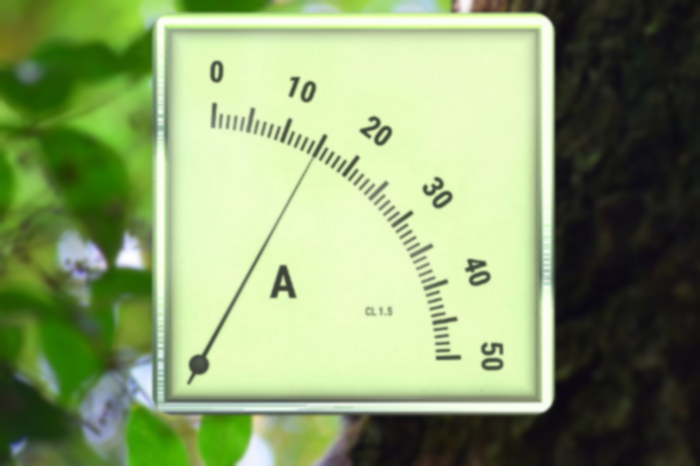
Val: 15; A
